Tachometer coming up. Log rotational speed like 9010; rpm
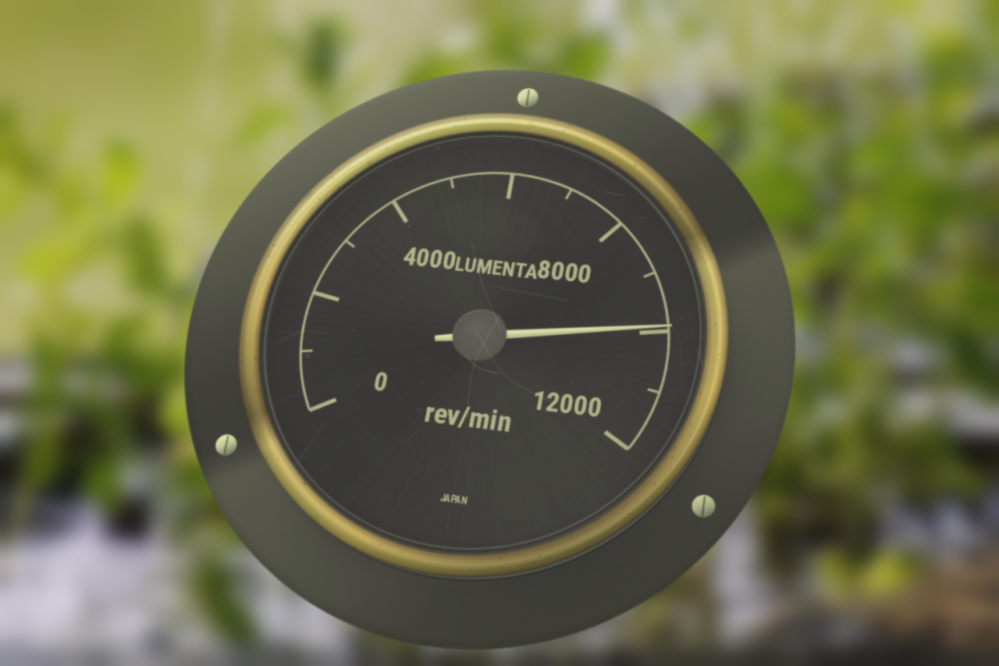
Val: 10000; rpm
